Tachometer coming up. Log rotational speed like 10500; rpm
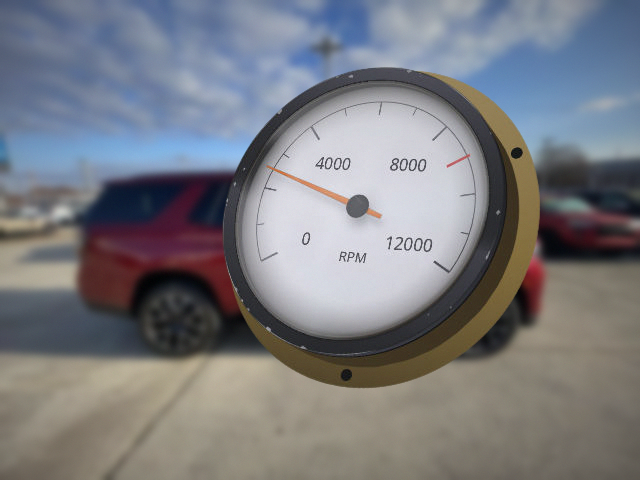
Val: 2500; rpm
